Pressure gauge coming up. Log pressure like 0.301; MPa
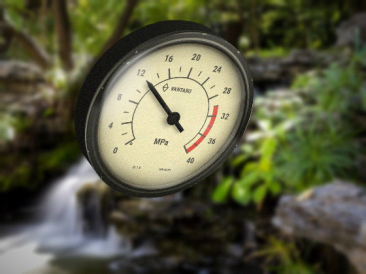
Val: 12; MPa
